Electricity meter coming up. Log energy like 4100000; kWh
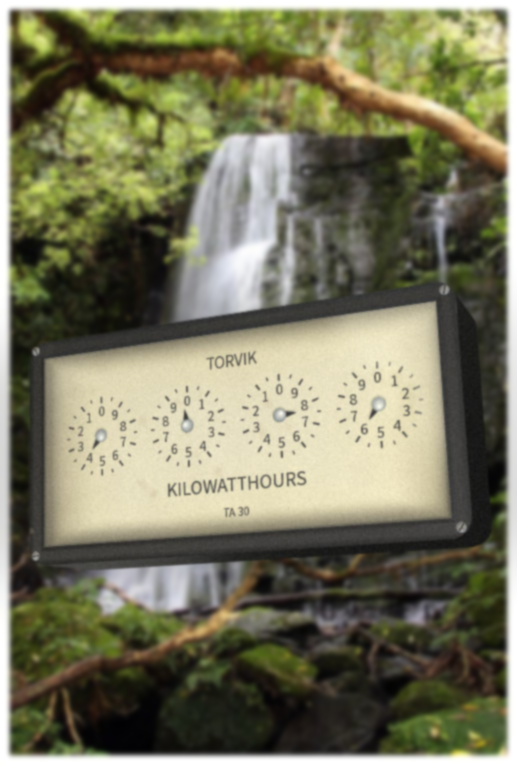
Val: 3976; kWh
